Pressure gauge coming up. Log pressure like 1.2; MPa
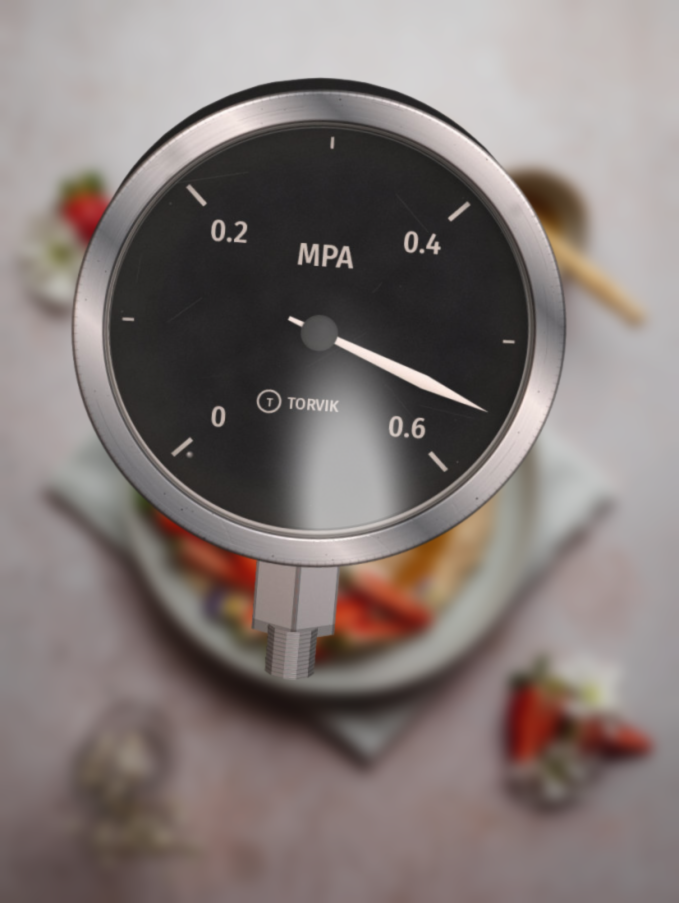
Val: 0.55; MPa
